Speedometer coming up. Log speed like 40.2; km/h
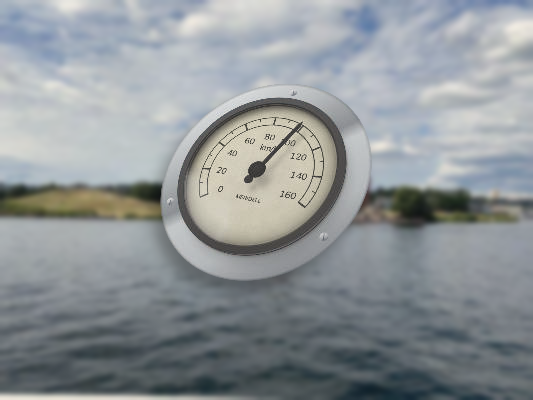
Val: 100; km/h
